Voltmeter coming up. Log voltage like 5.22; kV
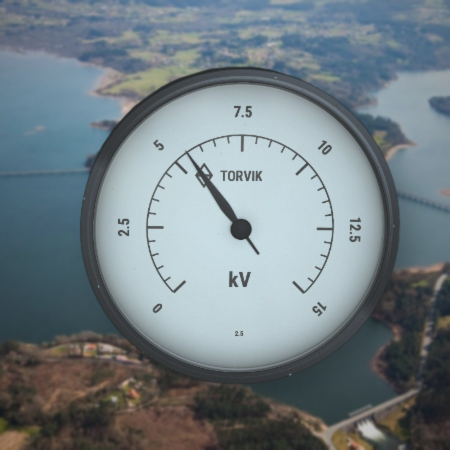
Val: 5.5; kV
